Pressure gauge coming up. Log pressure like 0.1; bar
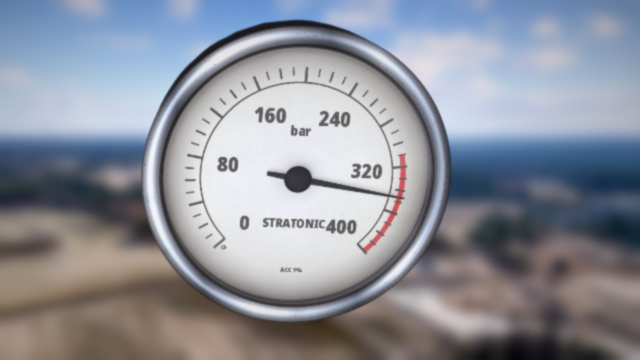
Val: 345; bar
